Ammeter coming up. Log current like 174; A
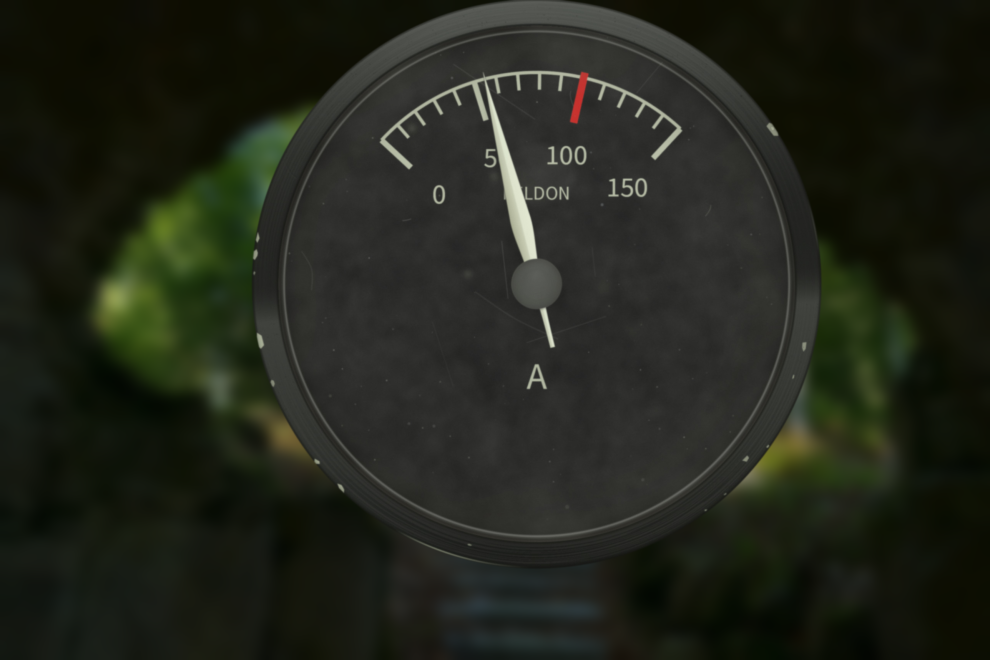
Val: 55; A
